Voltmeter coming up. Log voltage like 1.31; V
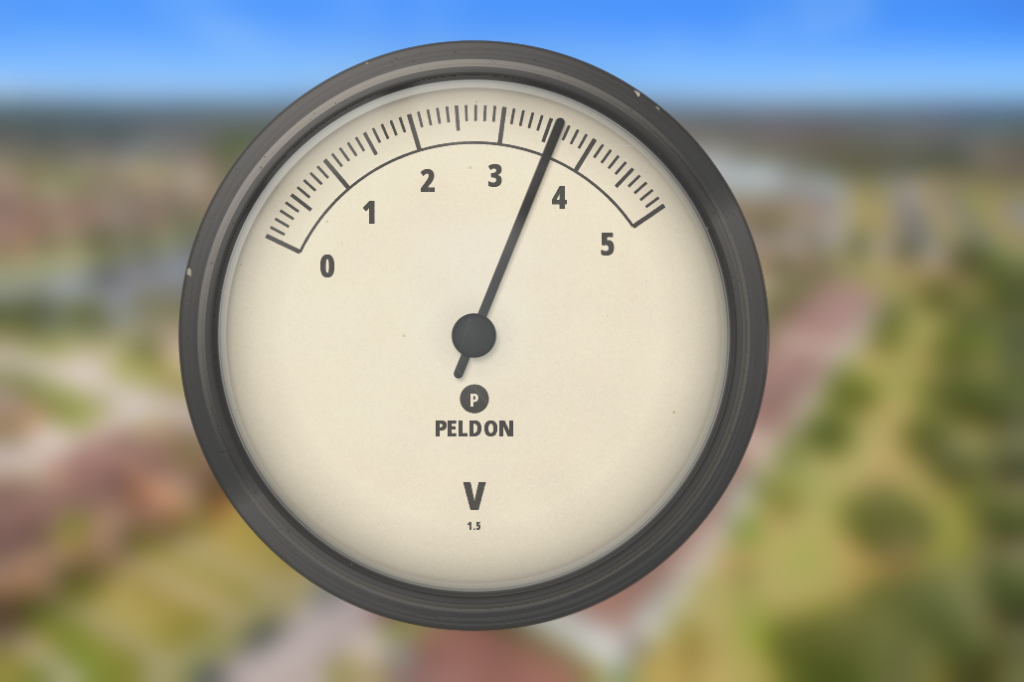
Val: 3.6; V
